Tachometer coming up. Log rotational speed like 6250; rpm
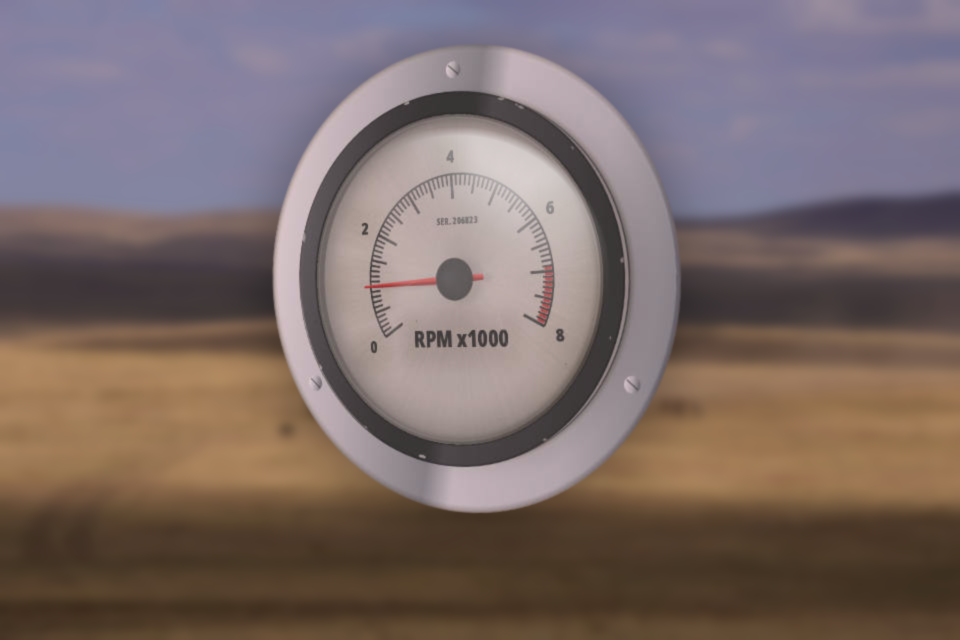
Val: 1000; rpm
